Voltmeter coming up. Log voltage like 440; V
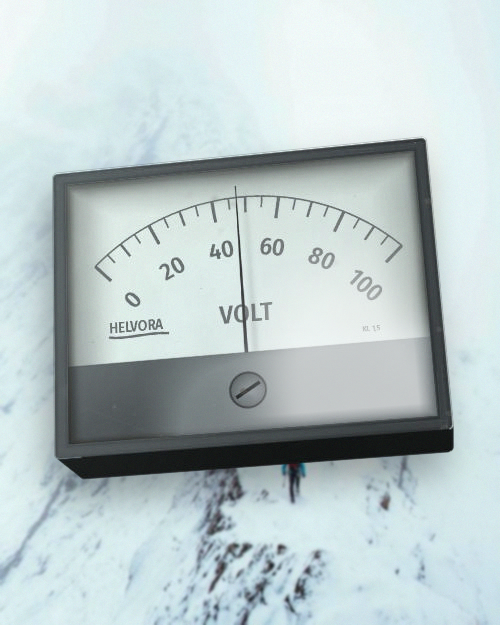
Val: 47.5; V
